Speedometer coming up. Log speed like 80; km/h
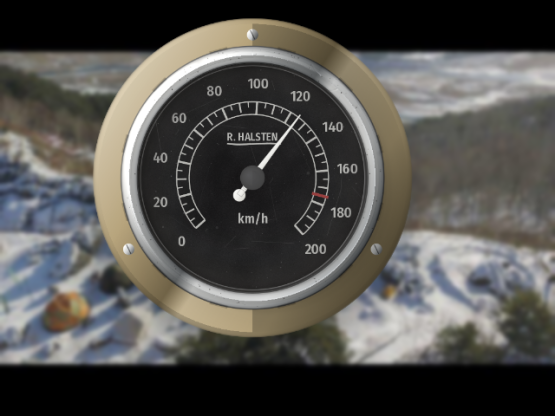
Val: 125; km/h
